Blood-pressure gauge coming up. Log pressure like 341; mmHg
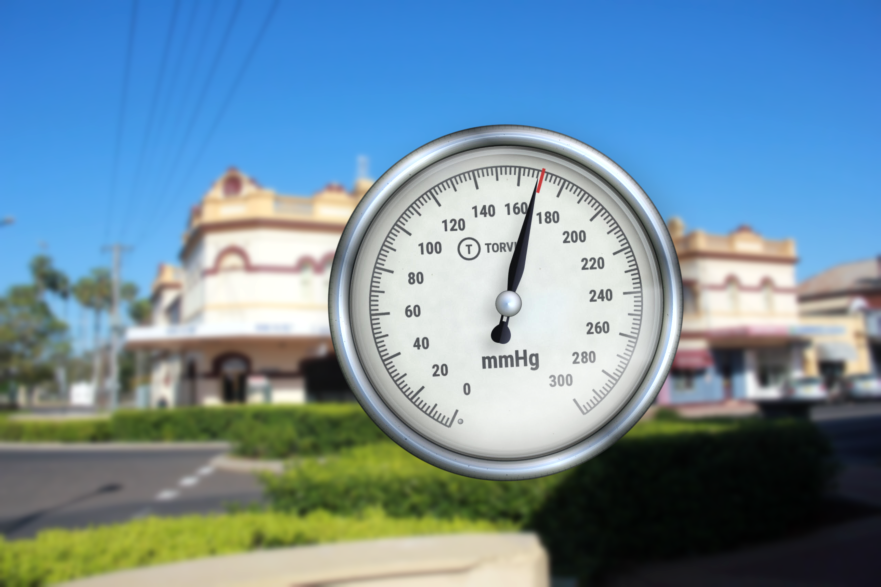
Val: 168; mmHg
